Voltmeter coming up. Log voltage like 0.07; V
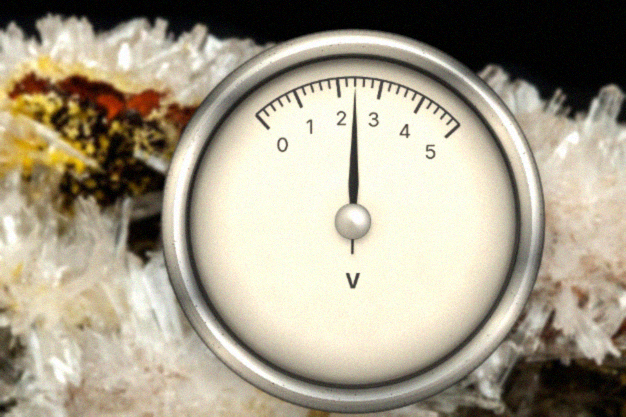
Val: 2.4; V
